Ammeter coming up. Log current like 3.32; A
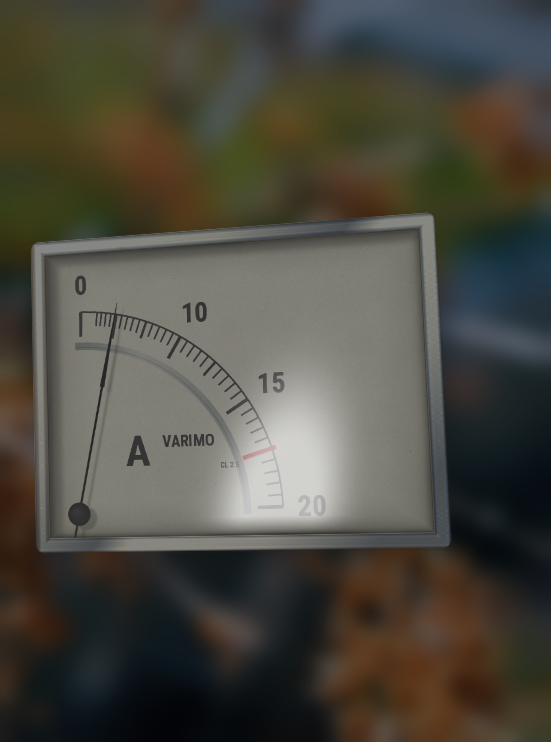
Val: 5; A
